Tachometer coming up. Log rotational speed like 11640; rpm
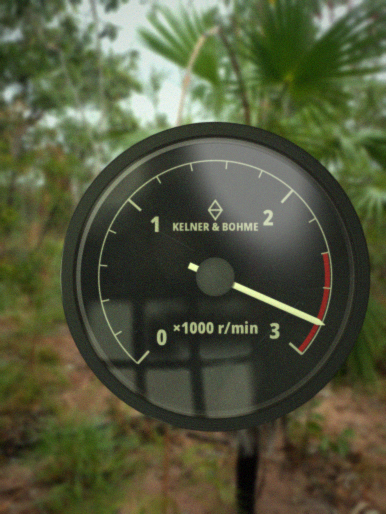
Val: 2800; rpm
